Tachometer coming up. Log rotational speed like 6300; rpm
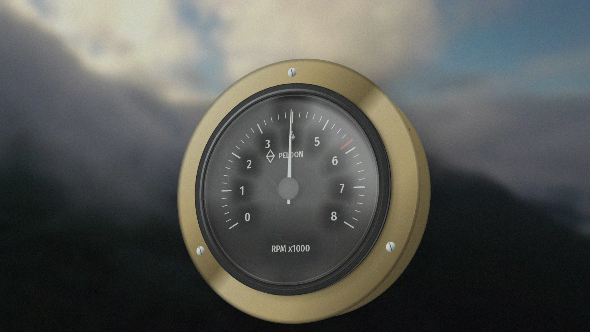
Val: 4000; rpm
